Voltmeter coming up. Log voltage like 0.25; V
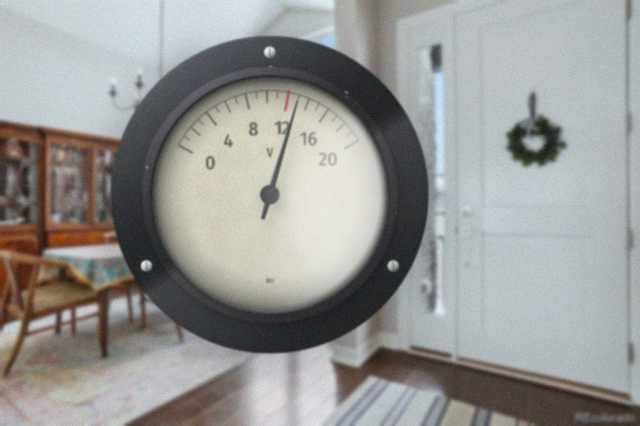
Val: 13; V
